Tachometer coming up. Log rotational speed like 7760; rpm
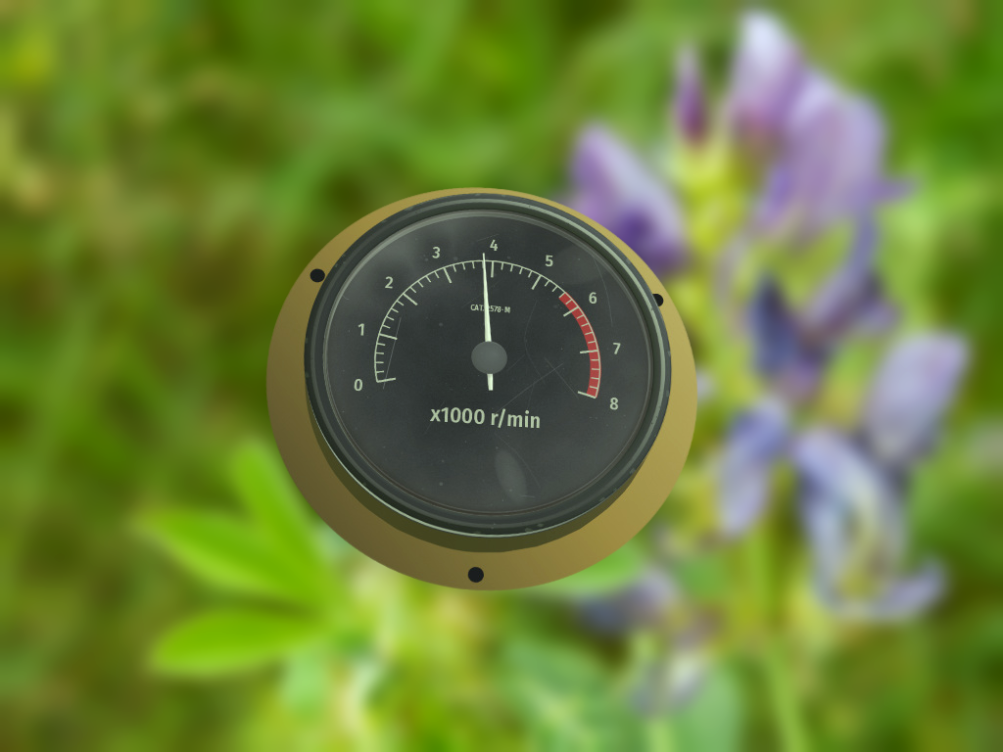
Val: 3800; rpm
